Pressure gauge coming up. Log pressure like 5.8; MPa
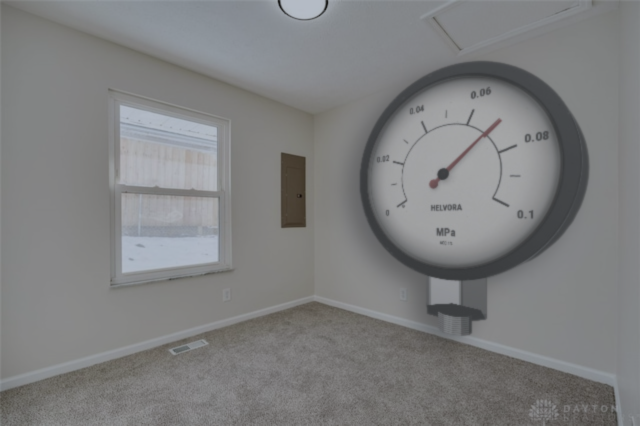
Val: 0.07; MPa
